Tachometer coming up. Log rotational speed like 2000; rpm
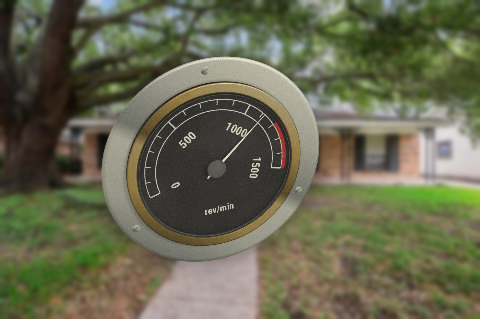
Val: 1100; rpm
